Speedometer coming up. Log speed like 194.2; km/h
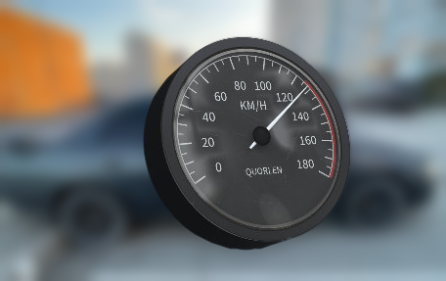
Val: 127.5; km/h
